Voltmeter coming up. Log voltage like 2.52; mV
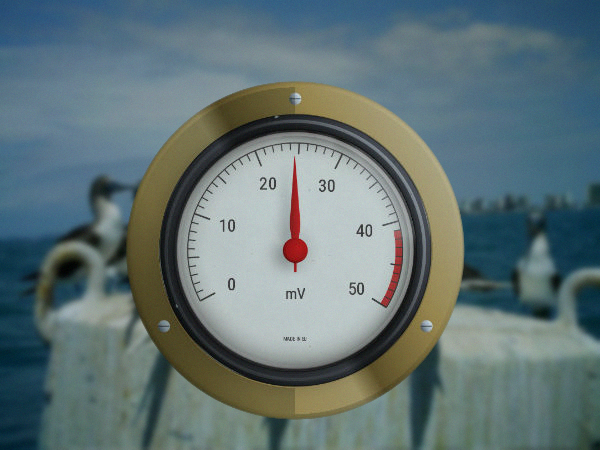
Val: 24.5; mV
